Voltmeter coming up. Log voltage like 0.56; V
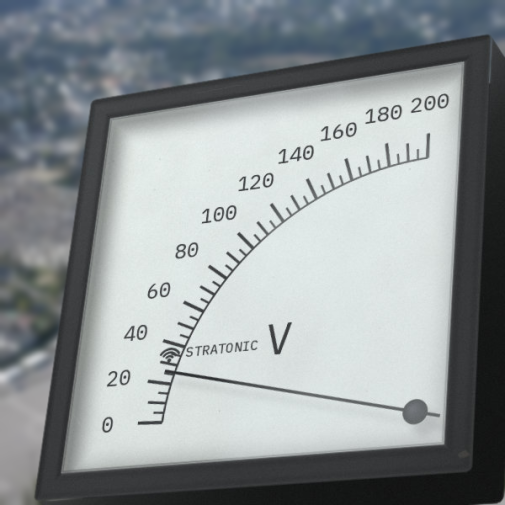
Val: 25; V
